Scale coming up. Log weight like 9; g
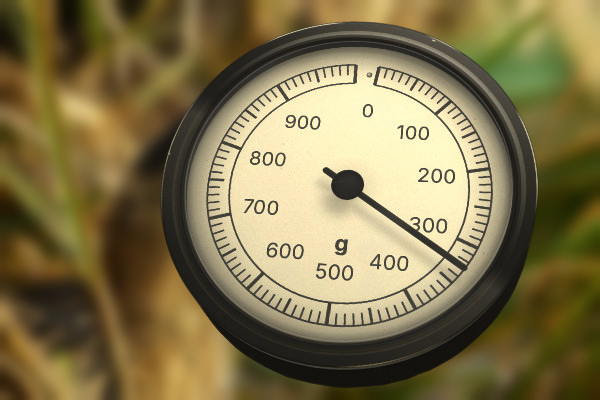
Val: 330; g
